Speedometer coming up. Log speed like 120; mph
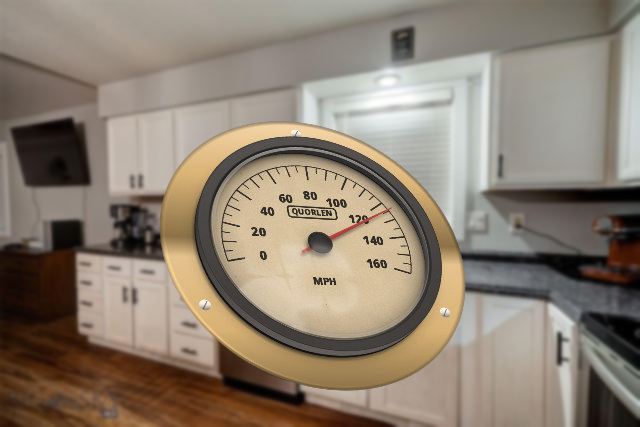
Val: 125; mph
